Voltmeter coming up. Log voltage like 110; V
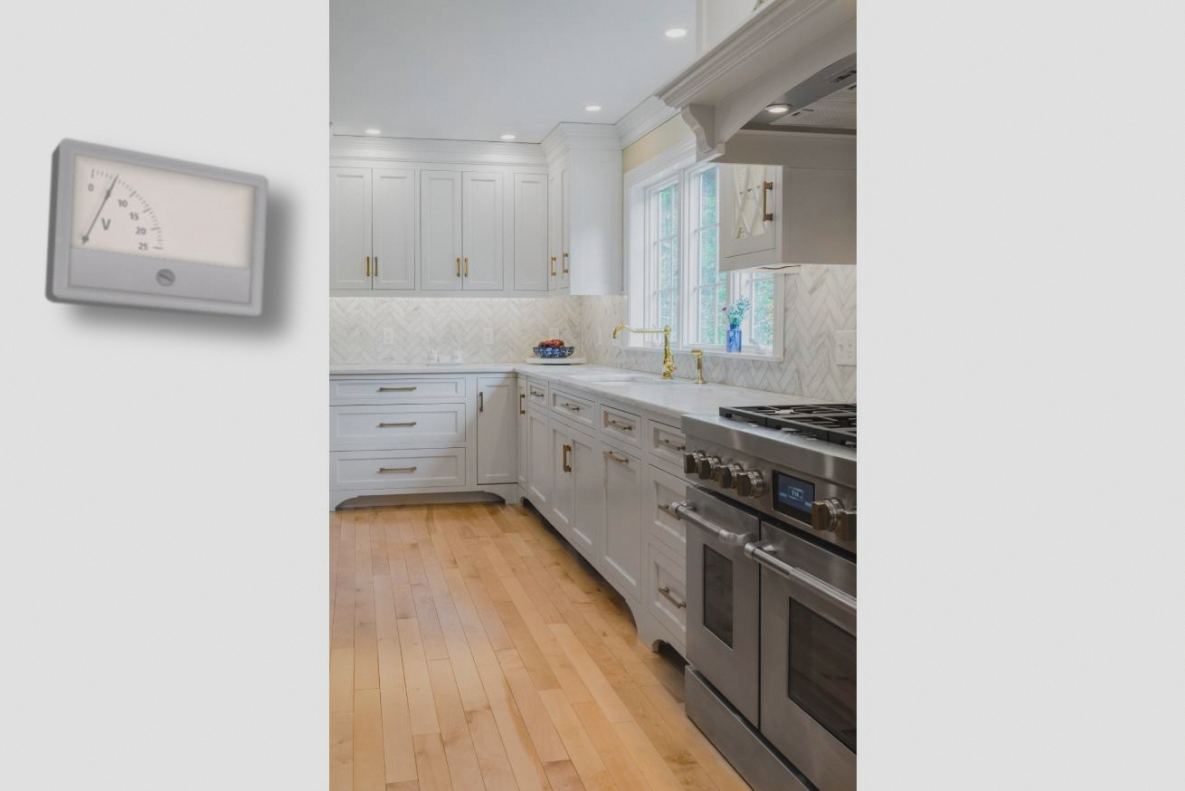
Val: 5; V
